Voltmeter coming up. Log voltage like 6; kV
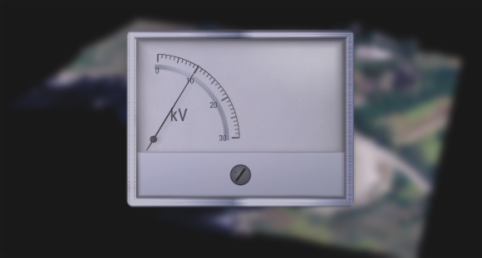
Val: 10; kV
